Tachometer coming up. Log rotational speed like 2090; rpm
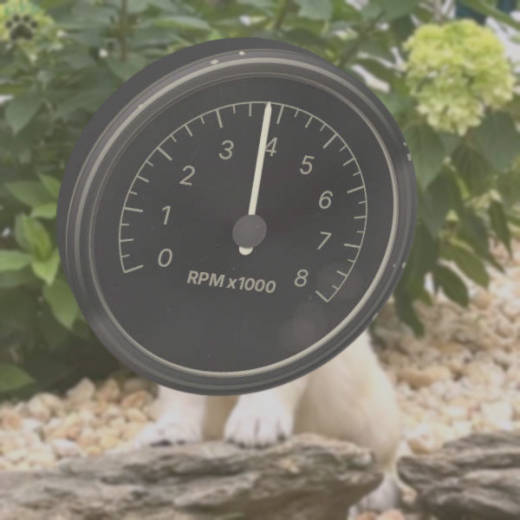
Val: 3750; rpm
